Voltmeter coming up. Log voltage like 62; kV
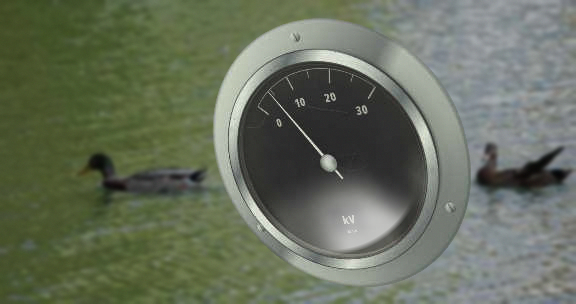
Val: 5; kV
